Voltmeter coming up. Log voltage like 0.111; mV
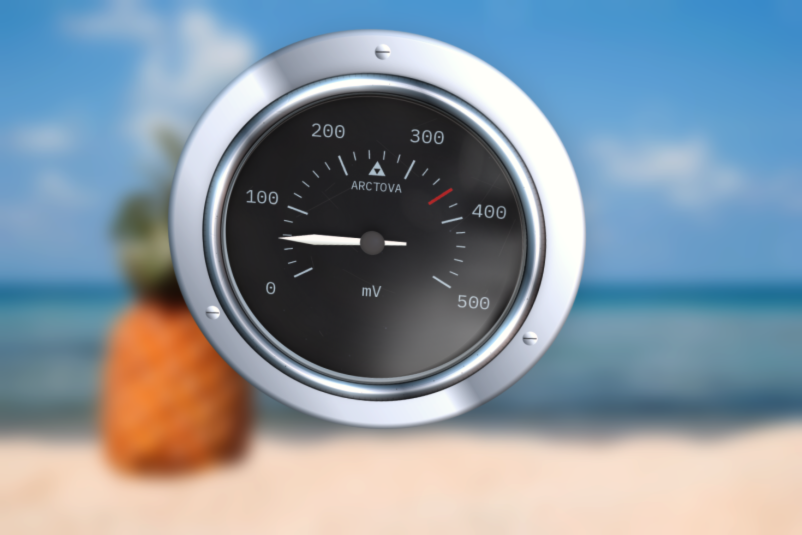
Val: 60; mV
